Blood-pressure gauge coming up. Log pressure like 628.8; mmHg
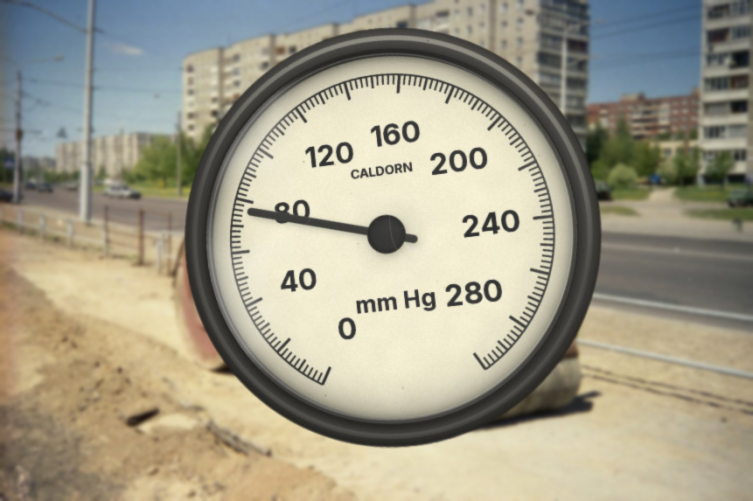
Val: 76; mmHg
